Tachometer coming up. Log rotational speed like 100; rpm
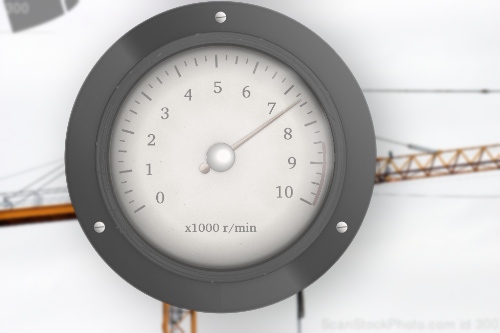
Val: 7375; rpm
